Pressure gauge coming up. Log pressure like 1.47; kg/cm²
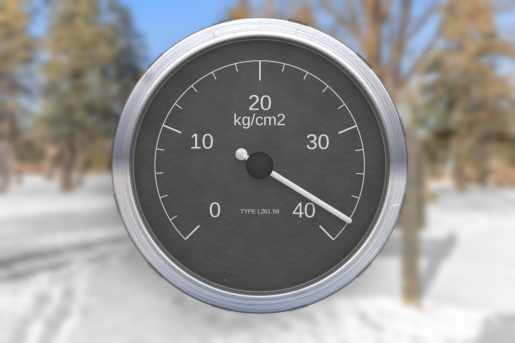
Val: 38; kg/cm²
